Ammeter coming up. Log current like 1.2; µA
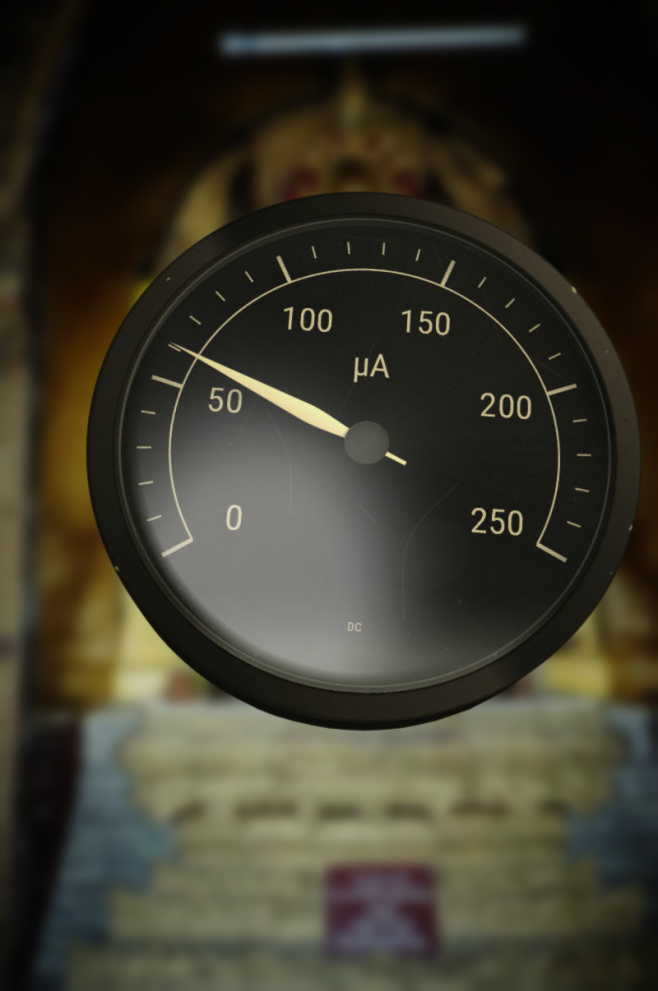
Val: 60; µA
